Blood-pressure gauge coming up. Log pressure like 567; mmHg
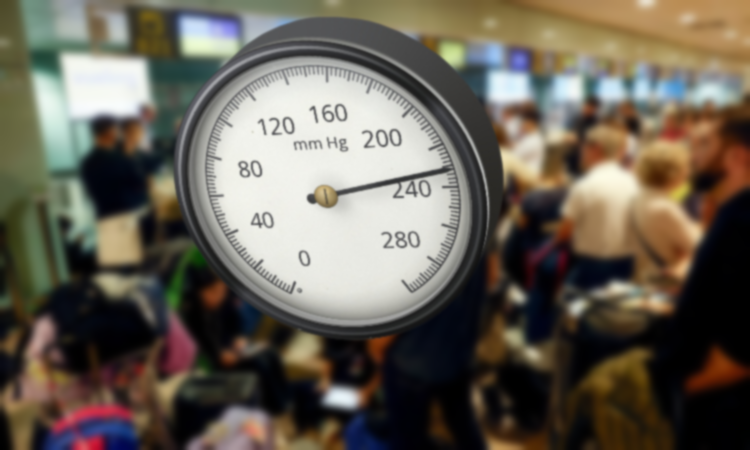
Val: 230; mmHg
